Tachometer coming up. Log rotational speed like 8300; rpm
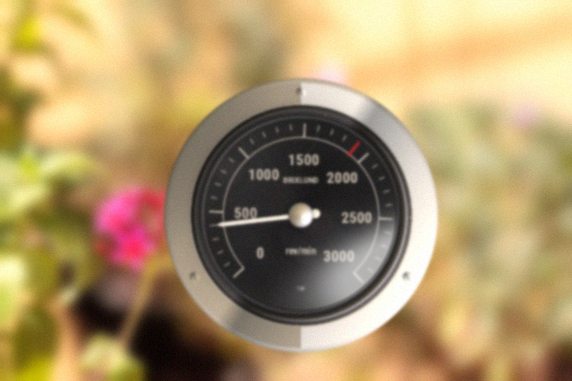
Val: 400; rpm
